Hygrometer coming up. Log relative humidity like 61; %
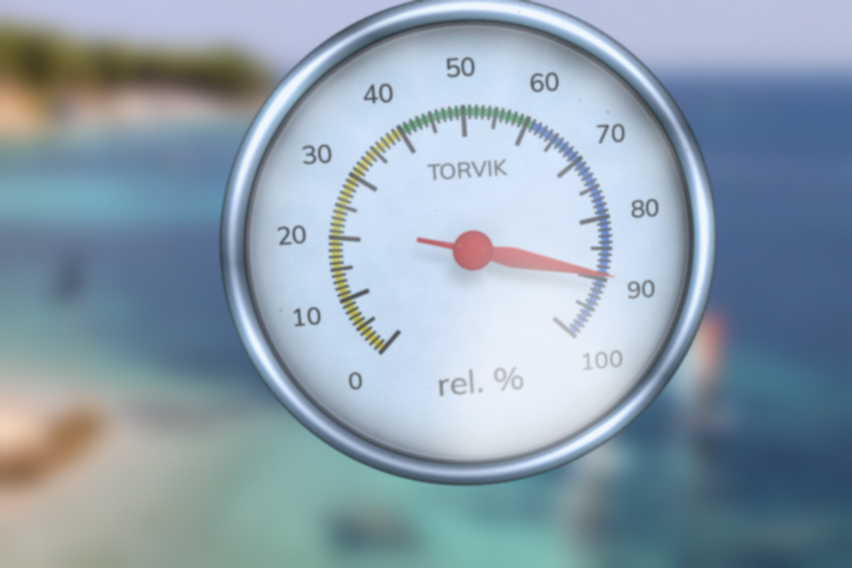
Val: 89; %
